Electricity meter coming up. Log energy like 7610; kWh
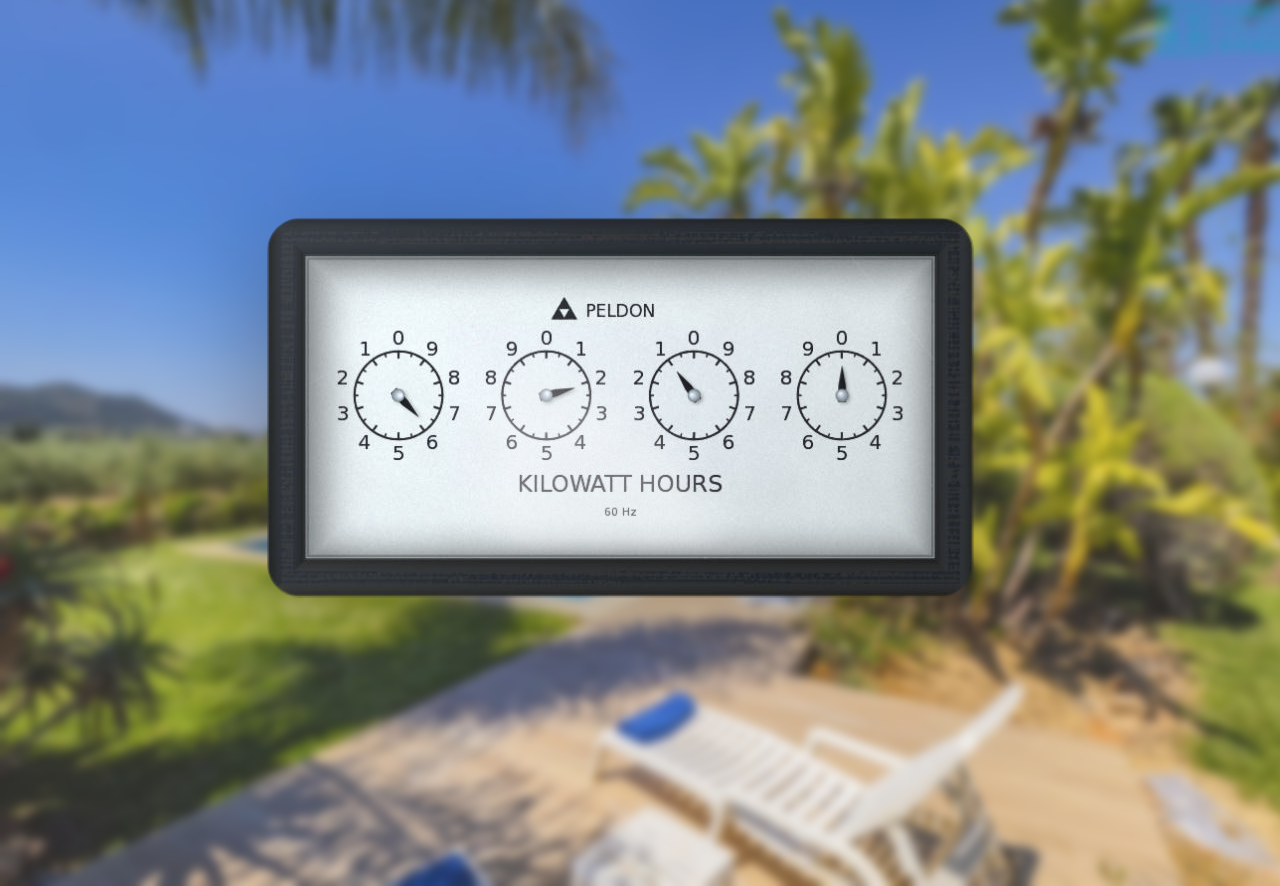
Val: 6210; kWh
